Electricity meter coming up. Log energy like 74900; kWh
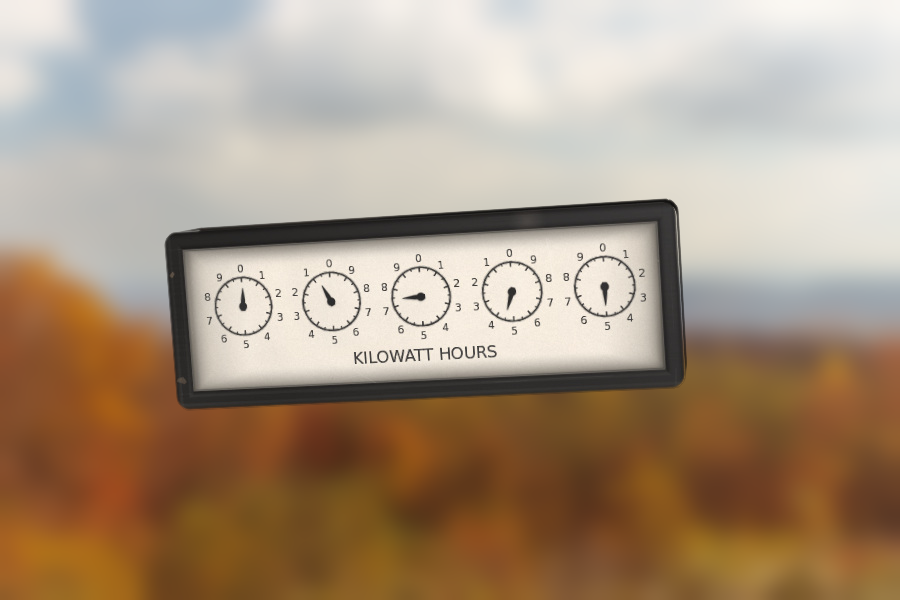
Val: 745; kWh
